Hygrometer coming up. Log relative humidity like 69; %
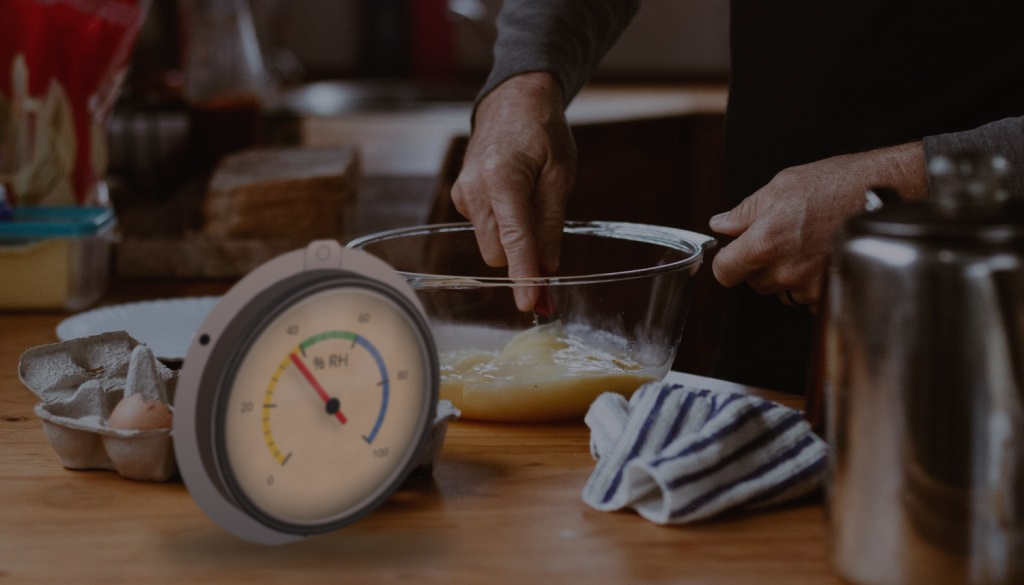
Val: 36; %
